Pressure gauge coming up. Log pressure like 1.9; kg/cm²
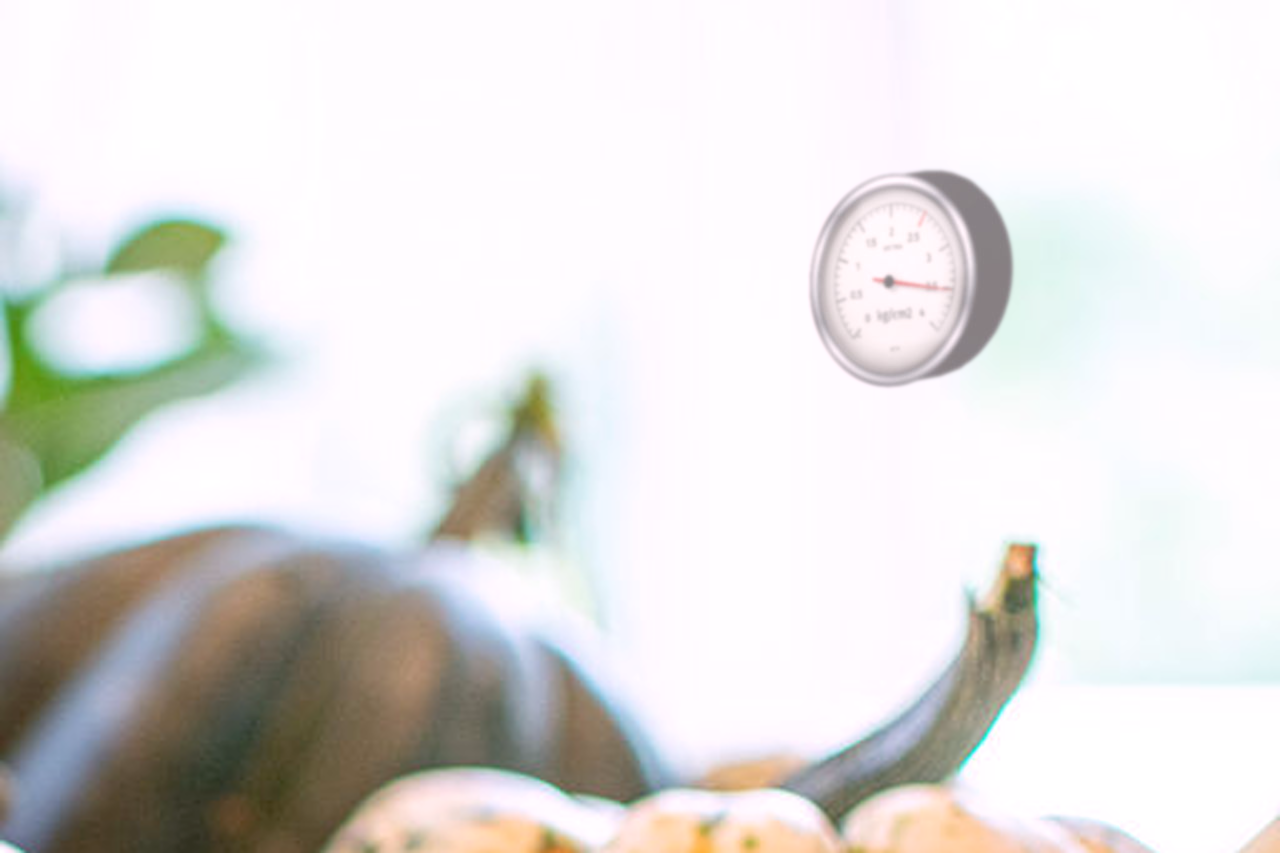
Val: 3.5; kg/cm²
